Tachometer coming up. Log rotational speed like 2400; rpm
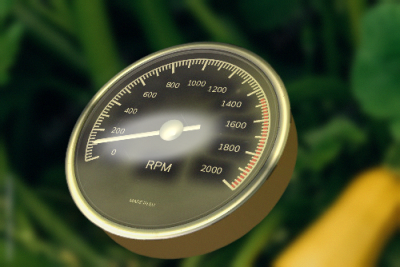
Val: 100; rpm
